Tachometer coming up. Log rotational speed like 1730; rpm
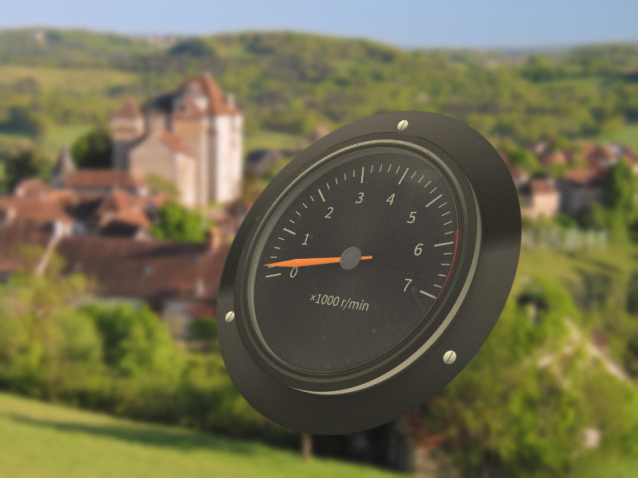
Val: 200; rpm
